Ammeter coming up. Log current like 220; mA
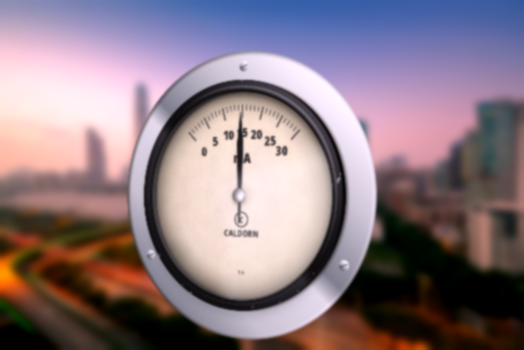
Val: 15; mA
